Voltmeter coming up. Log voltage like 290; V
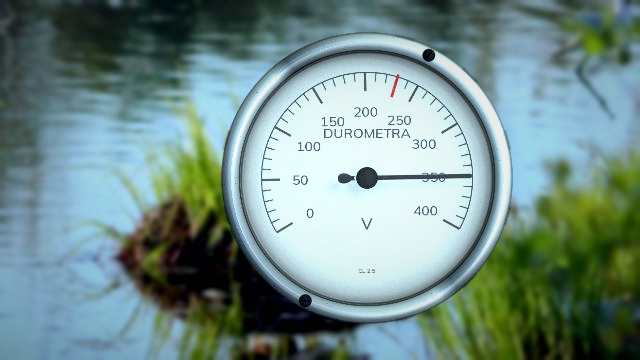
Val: 350; V
